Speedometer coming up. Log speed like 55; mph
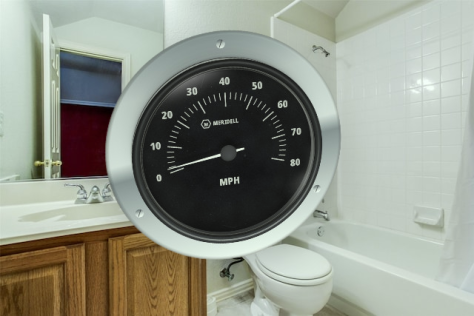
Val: 2; mph
